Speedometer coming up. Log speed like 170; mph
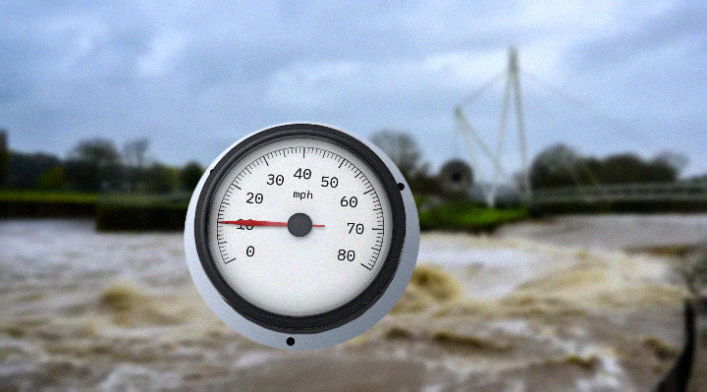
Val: 10; mph
